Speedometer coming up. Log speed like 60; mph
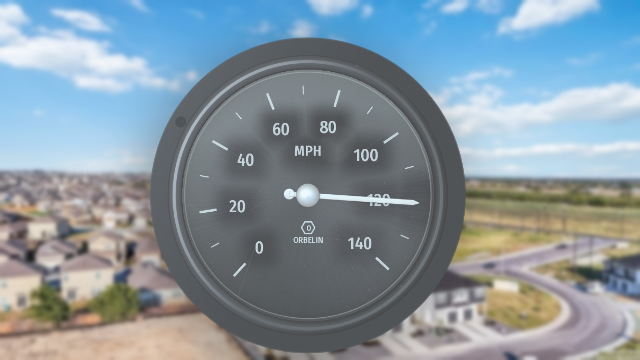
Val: 120; mph
